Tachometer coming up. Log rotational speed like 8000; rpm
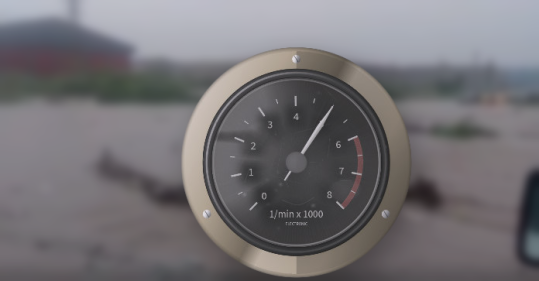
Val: 5000; rpm
